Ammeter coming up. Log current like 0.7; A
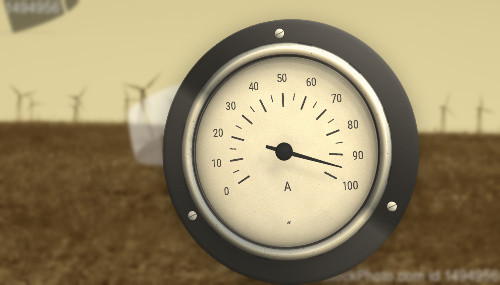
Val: 95; A
